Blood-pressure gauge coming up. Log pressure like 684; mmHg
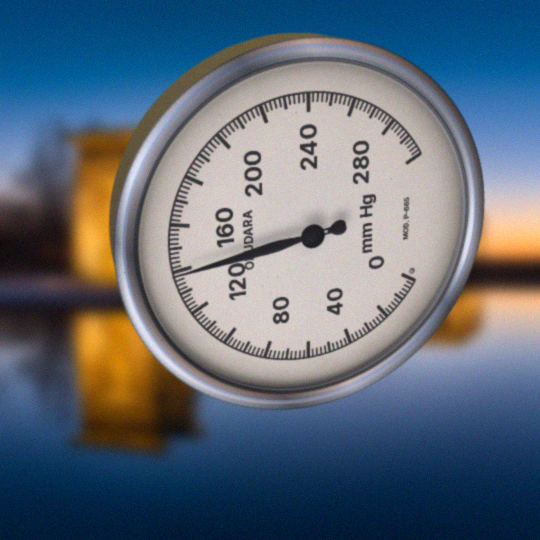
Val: 140; mmHg
